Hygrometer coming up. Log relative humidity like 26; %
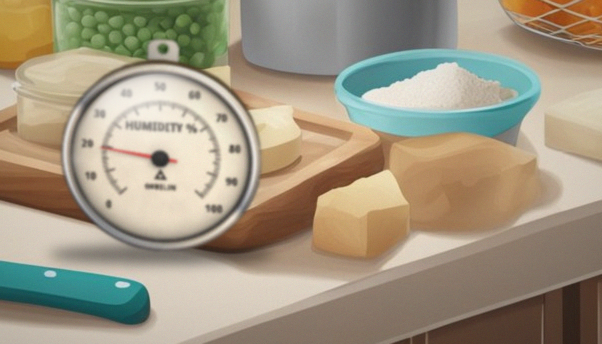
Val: 20; %
